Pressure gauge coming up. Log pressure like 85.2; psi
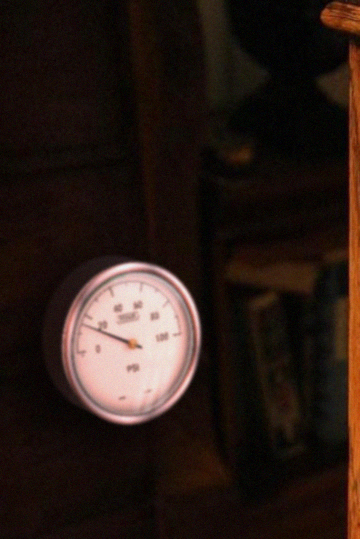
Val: 15; psi
